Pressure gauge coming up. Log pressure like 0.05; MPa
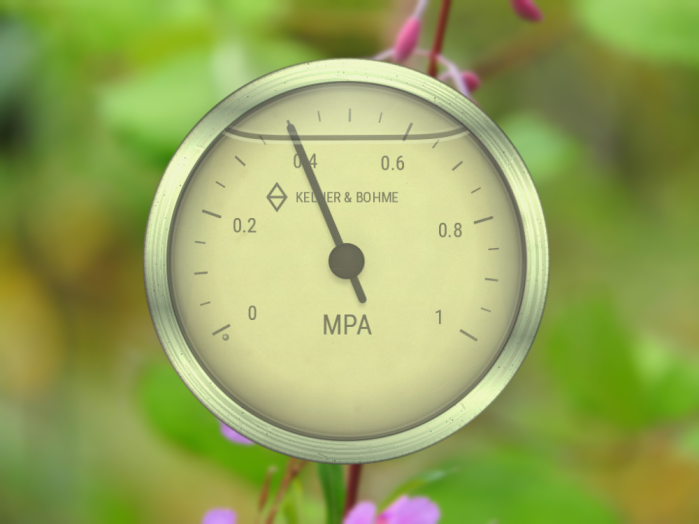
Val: 0.4; MPa
